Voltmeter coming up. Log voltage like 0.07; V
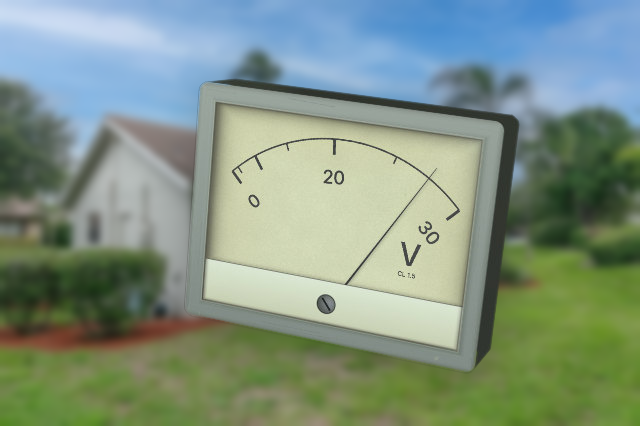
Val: 27.5; V
